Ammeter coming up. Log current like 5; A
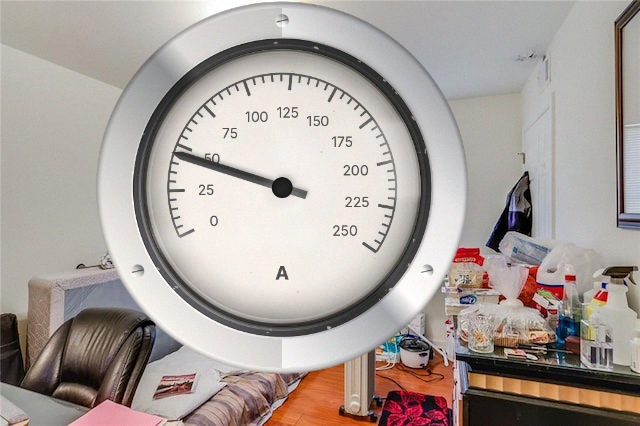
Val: 45; A
